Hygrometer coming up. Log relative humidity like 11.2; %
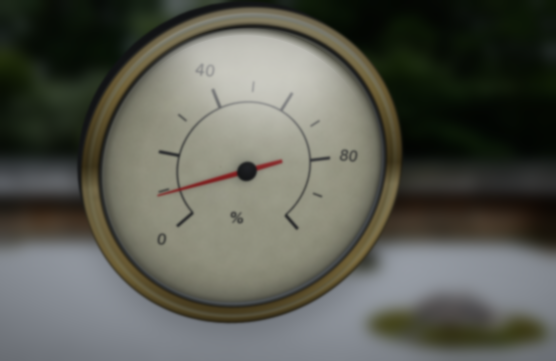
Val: 10; %
